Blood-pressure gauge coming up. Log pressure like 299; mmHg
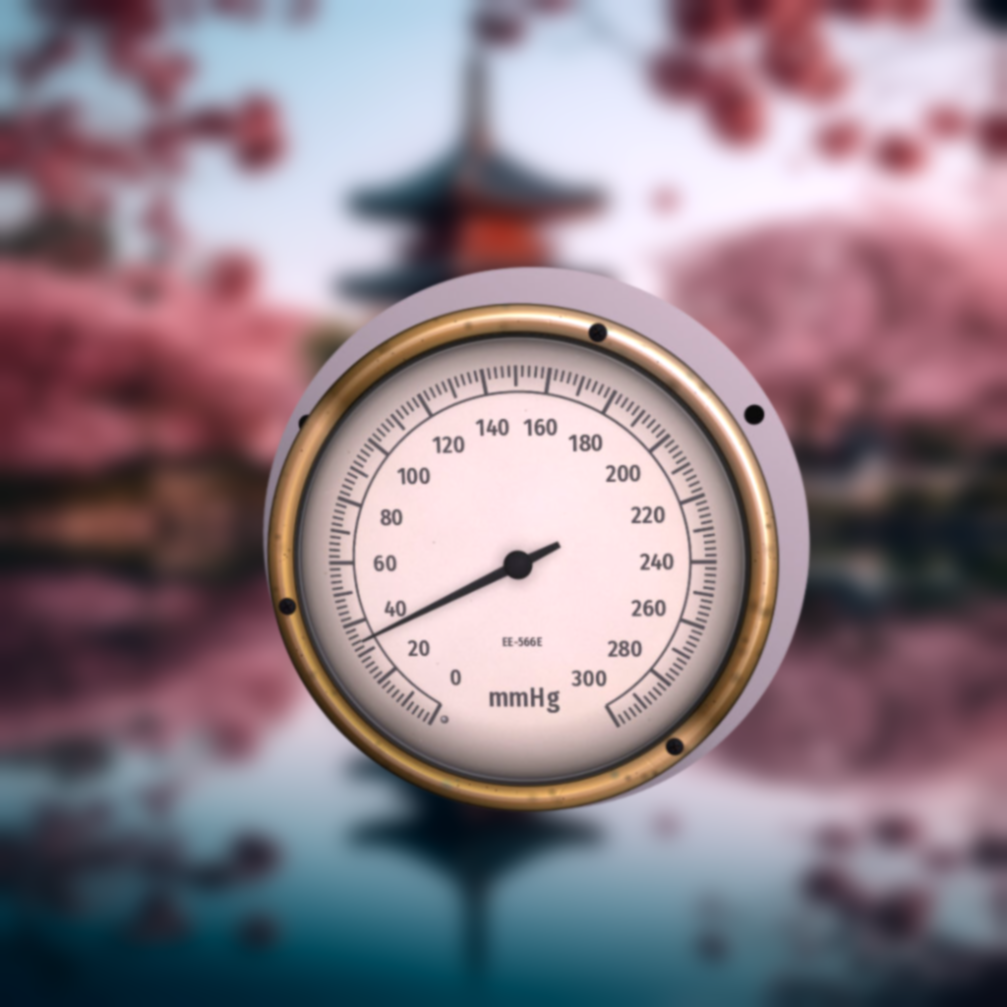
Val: 34; mmHg
